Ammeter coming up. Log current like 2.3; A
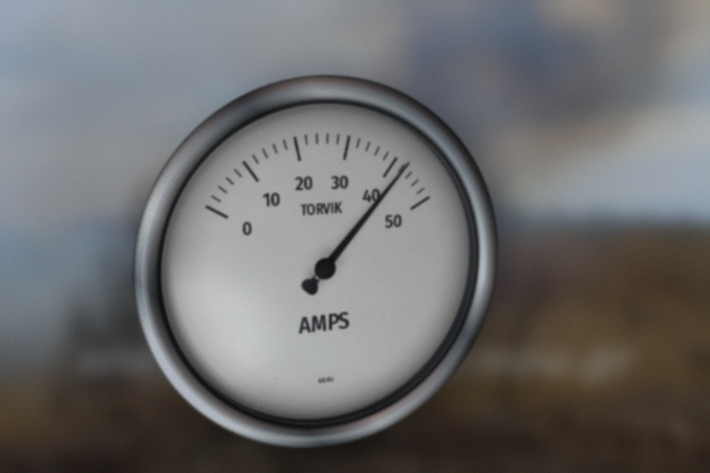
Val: 42; A
